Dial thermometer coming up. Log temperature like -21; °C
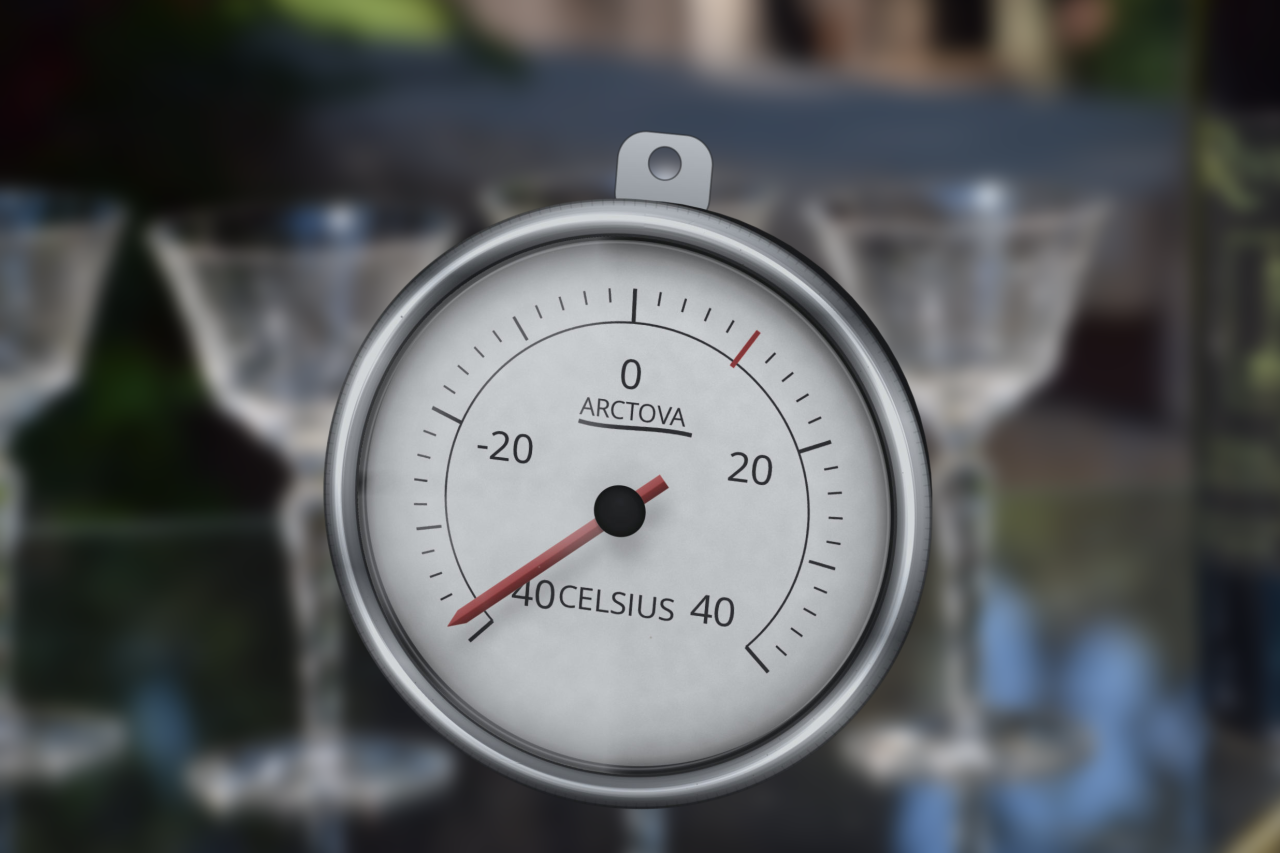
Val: -38; °C
